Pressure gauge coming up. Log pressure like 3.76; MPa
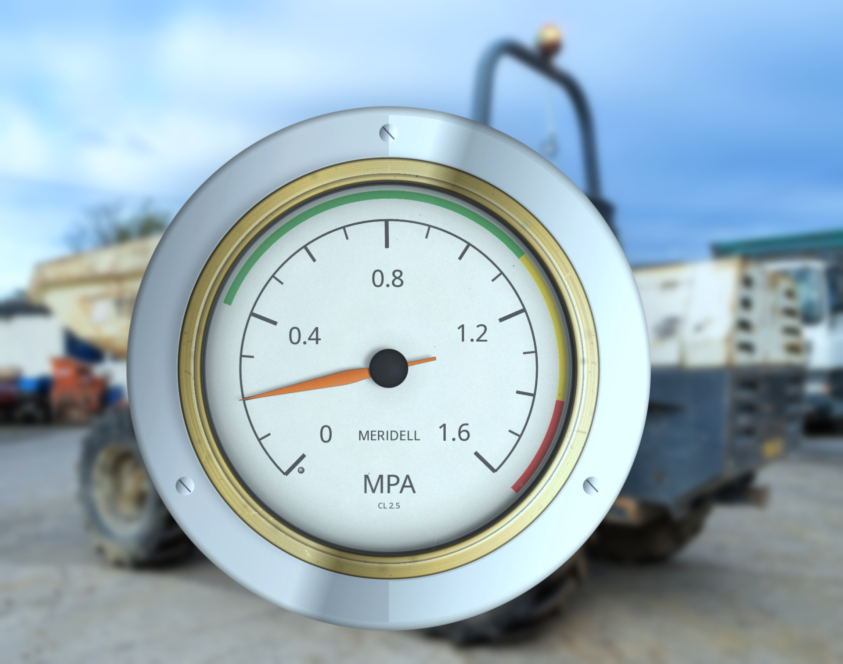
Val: 0.2; MPa
